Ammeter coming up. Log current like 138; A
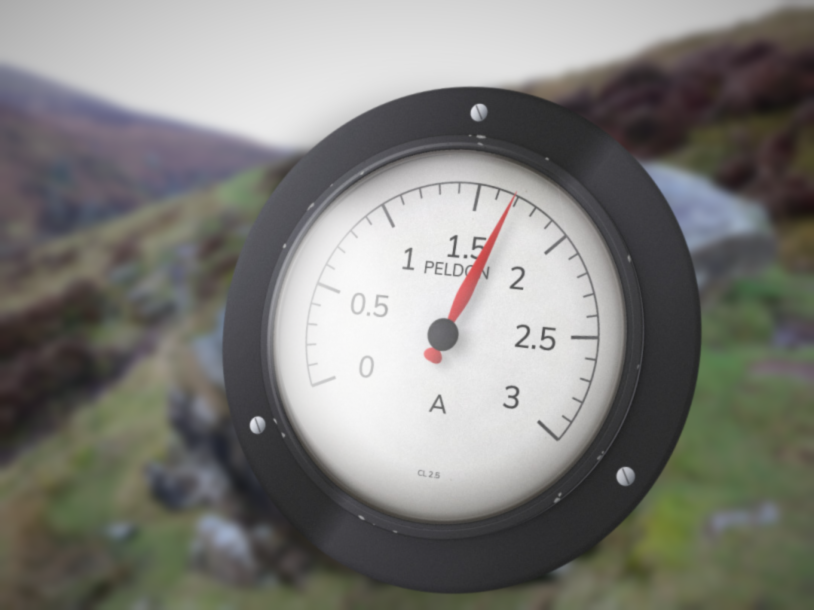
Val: 1.7; A
